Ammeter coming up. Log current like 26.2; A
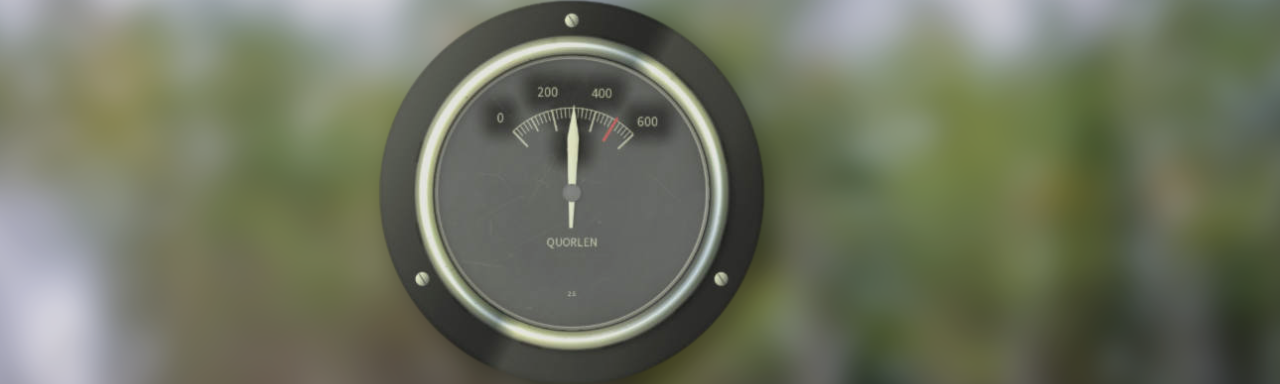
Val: 300; A
